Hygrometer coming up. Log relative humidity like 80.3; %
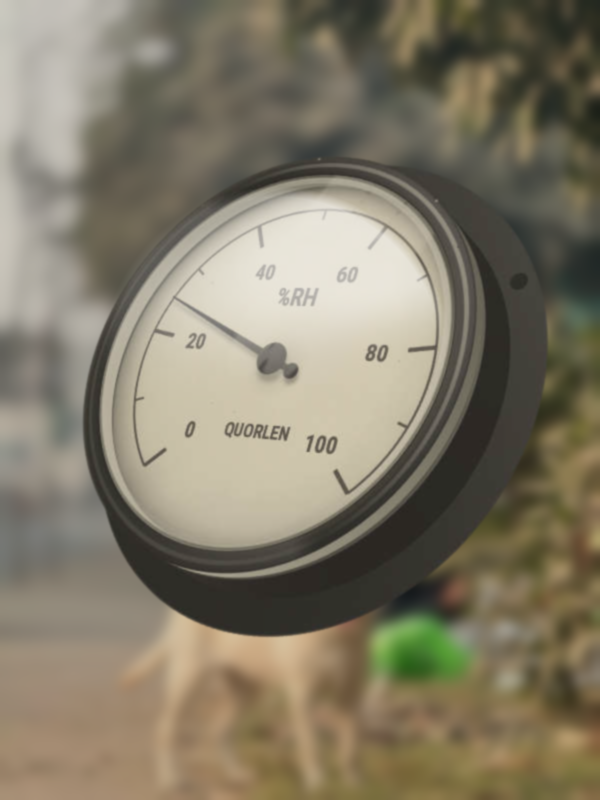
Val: 25; %
